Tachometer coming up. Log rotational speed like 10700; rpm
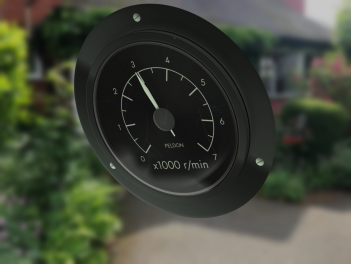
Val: 3000; rpm
